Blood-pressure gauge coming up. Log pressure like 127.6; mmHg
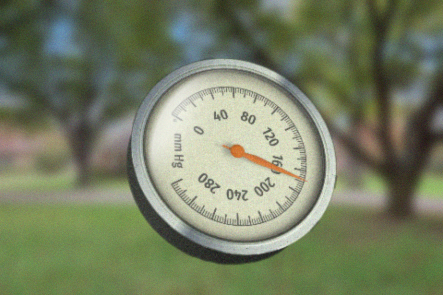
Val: 170; mmHg
